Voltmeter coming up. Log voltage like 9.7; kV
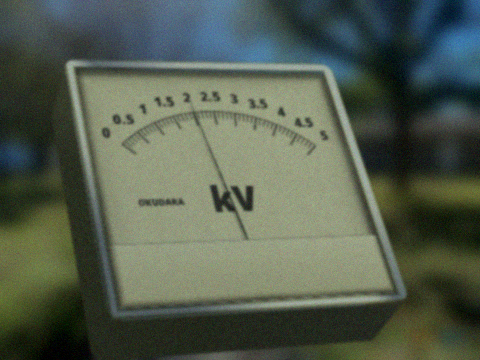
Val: 2; kV
